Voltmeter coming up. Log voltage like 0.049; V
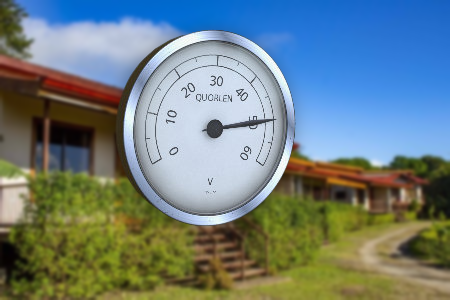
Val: 50; V
